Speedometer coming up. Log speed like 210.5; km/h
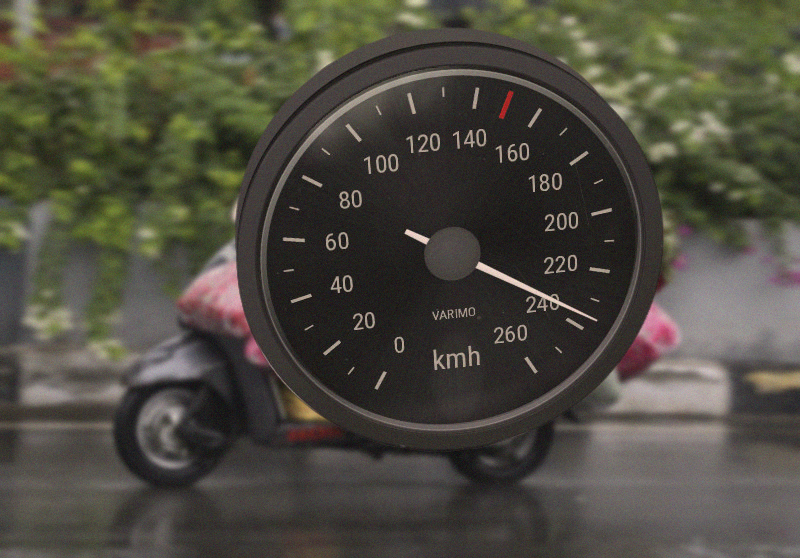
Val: 235; km/h
